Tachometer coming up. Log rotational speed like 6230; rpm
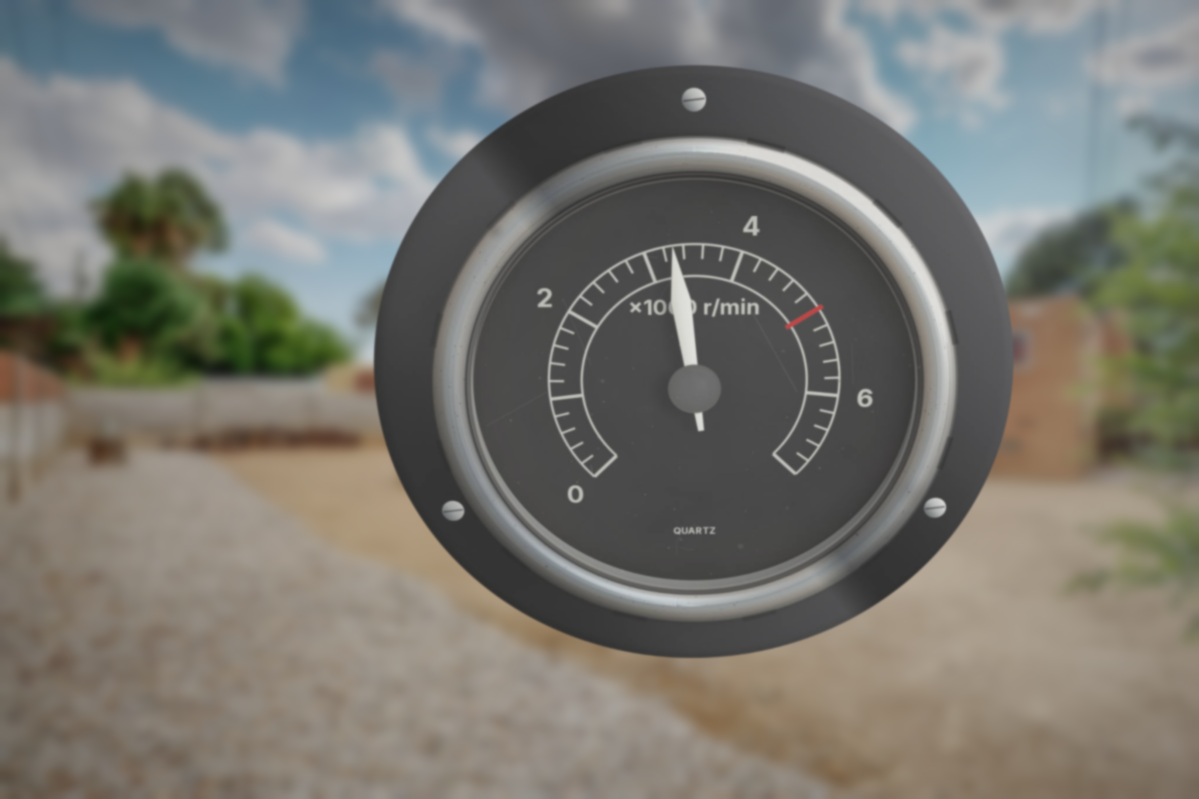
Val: 3300; rpm
